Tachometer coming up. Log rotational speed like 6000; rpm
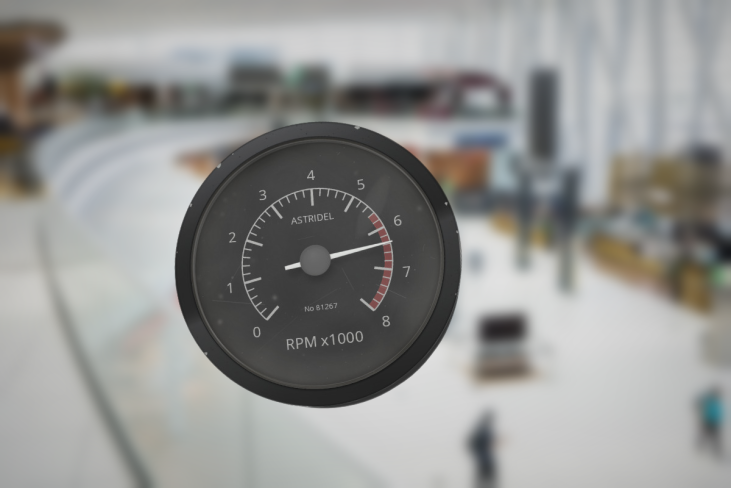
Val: 6400; rpm
